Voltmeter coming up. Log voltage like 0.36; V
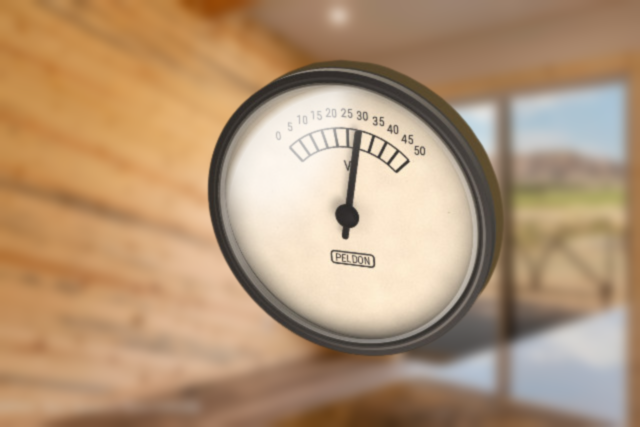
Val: 30; V
